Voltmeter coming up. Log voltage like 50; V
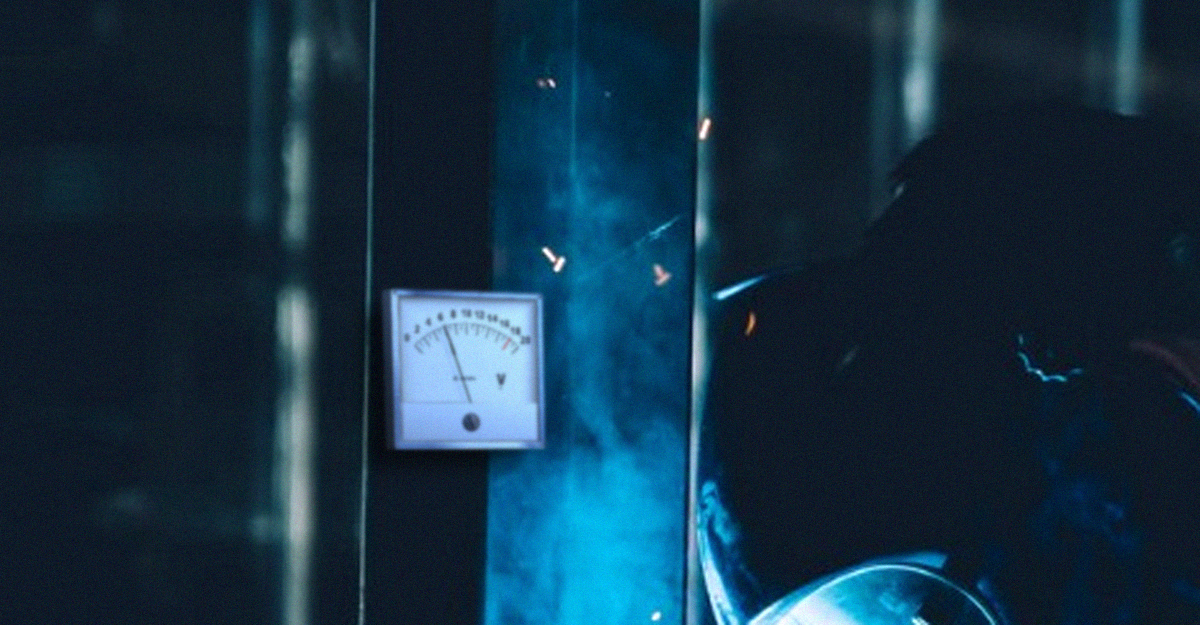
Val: 6; V
